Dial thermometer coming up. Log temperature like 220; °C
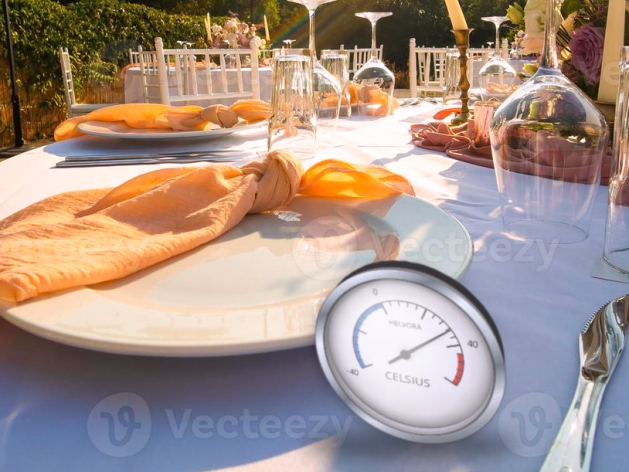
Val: 32; °C
